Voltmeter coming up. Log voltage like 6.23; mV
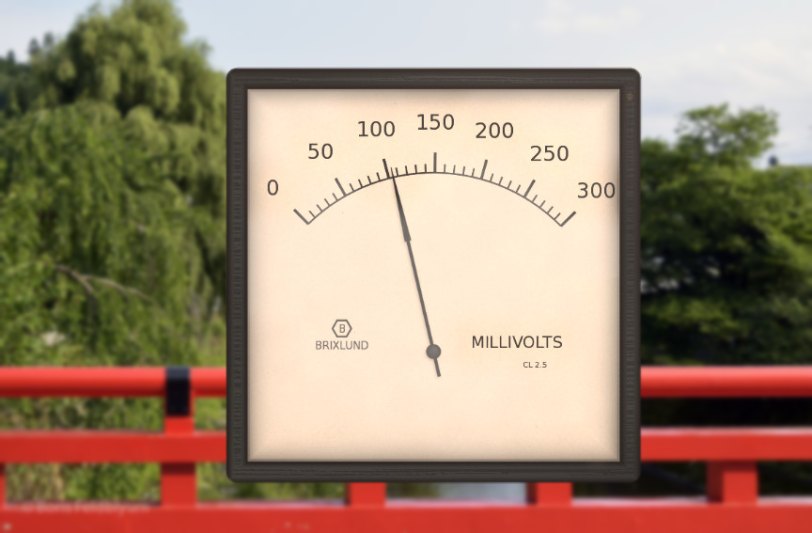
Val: 105; mV
